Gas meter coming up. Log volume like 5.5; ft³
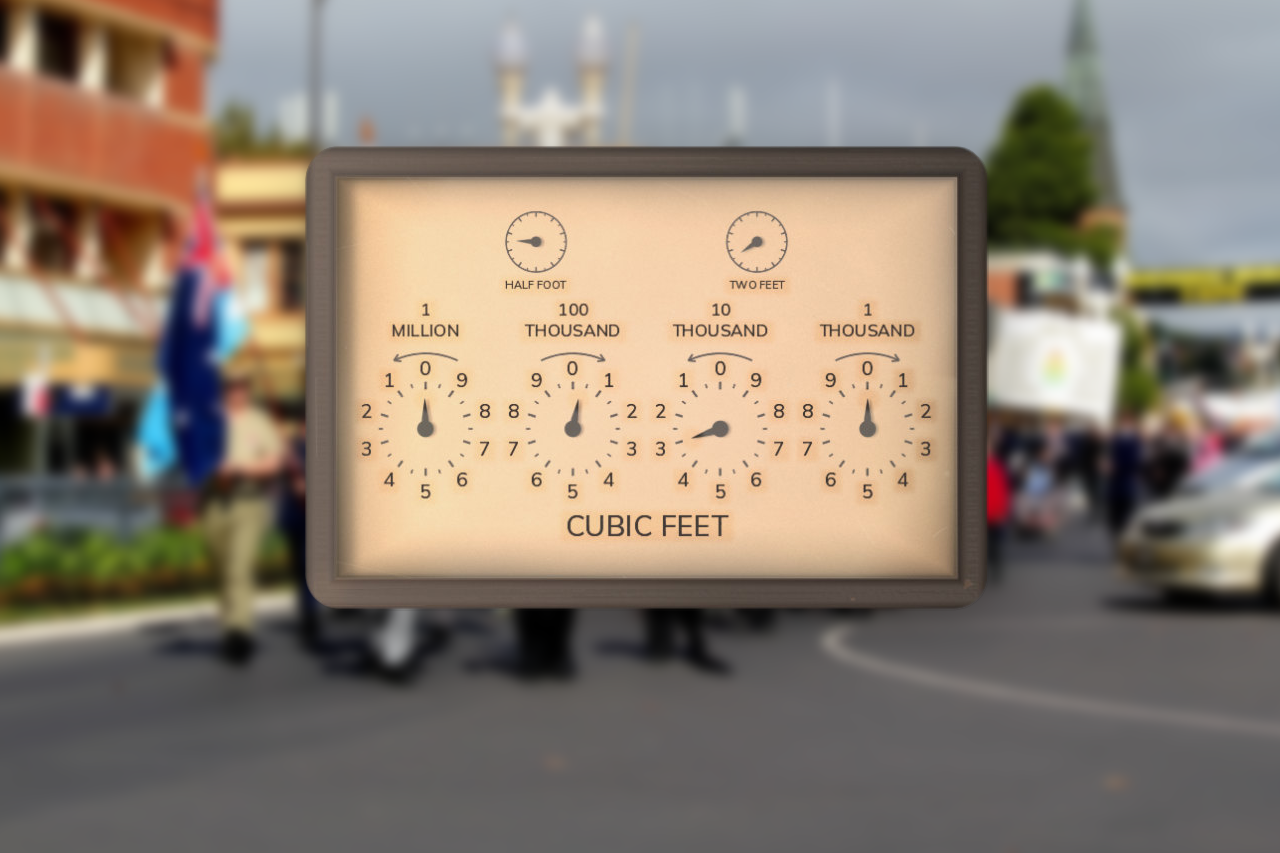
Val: 3000; ft³
